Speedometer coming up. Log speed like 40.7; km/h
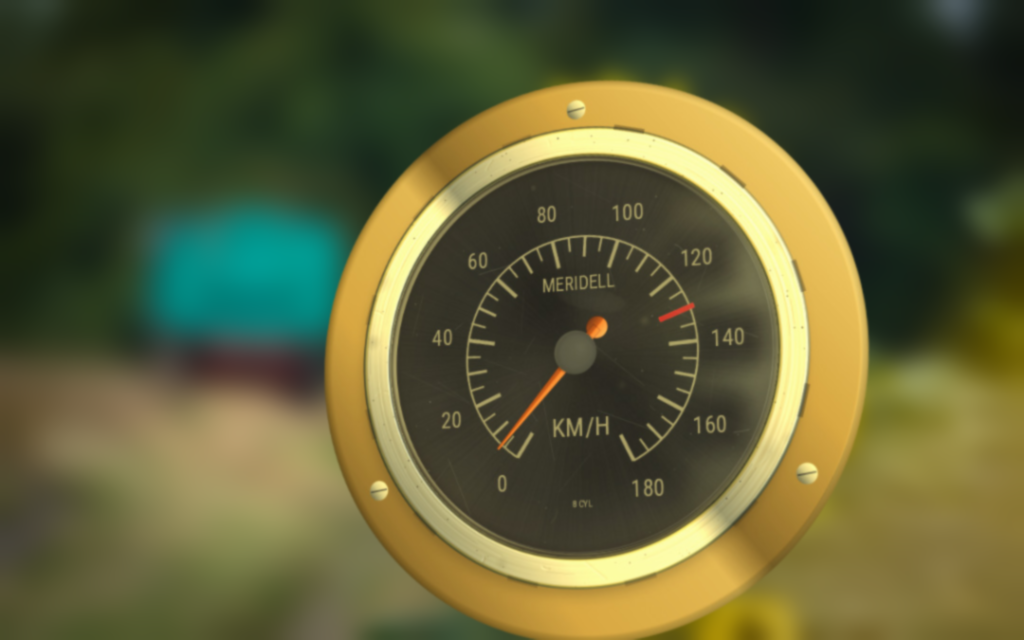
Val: 5; km/h
